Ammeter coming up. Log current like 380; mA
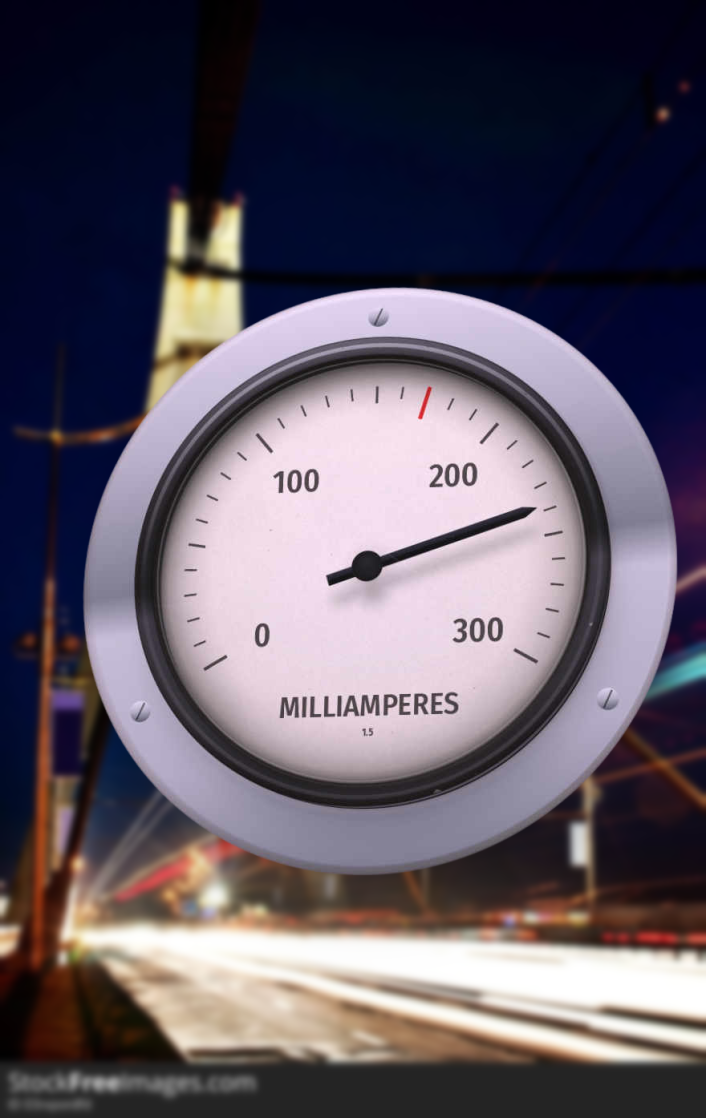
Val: 240; mA
